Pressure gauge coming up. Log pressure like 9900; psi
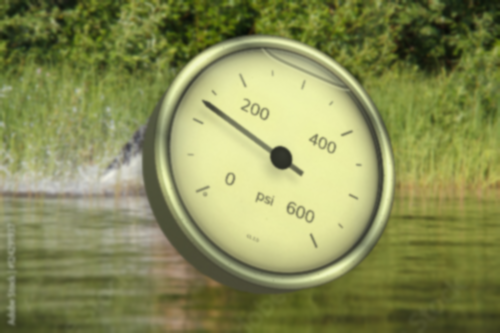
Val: 125; psi
